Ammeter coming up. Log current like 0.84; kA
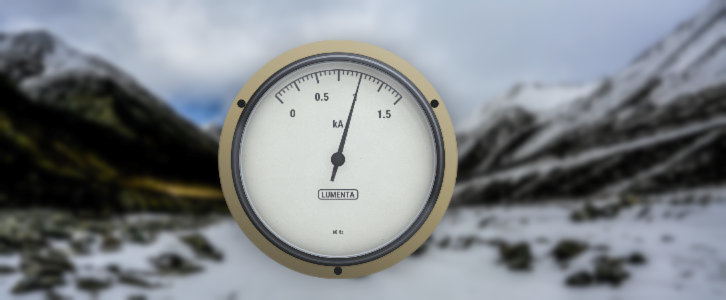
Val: 1; kA
